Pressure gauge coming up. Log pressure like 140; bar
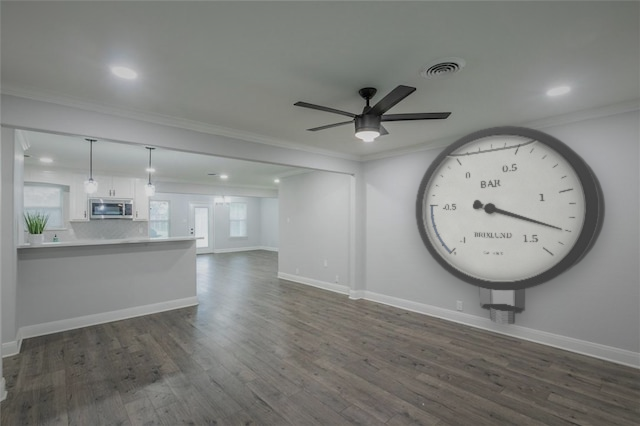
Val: 1.3; bar
